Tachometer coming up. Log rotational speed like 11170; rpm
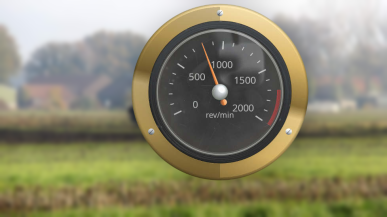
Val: 800; rpm
